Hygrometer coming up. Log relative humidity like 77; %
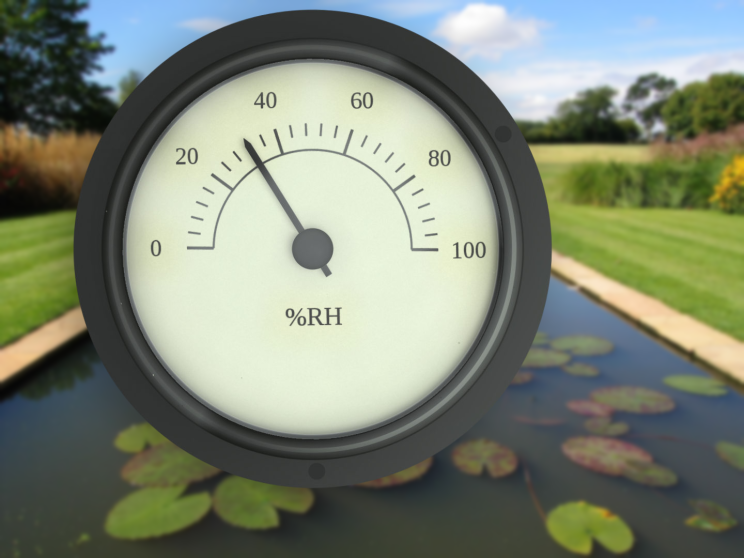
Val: 32; %
